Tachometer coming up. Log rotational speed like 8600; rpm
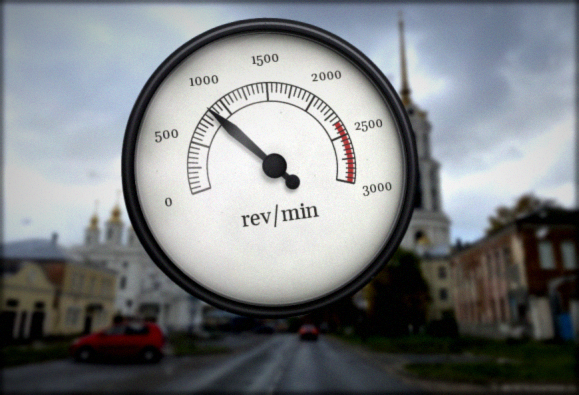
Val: 850; rpm
